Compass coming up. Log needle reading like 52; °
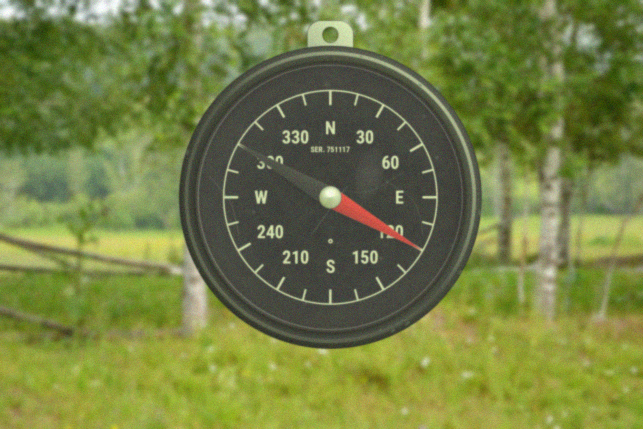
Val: 120; °
